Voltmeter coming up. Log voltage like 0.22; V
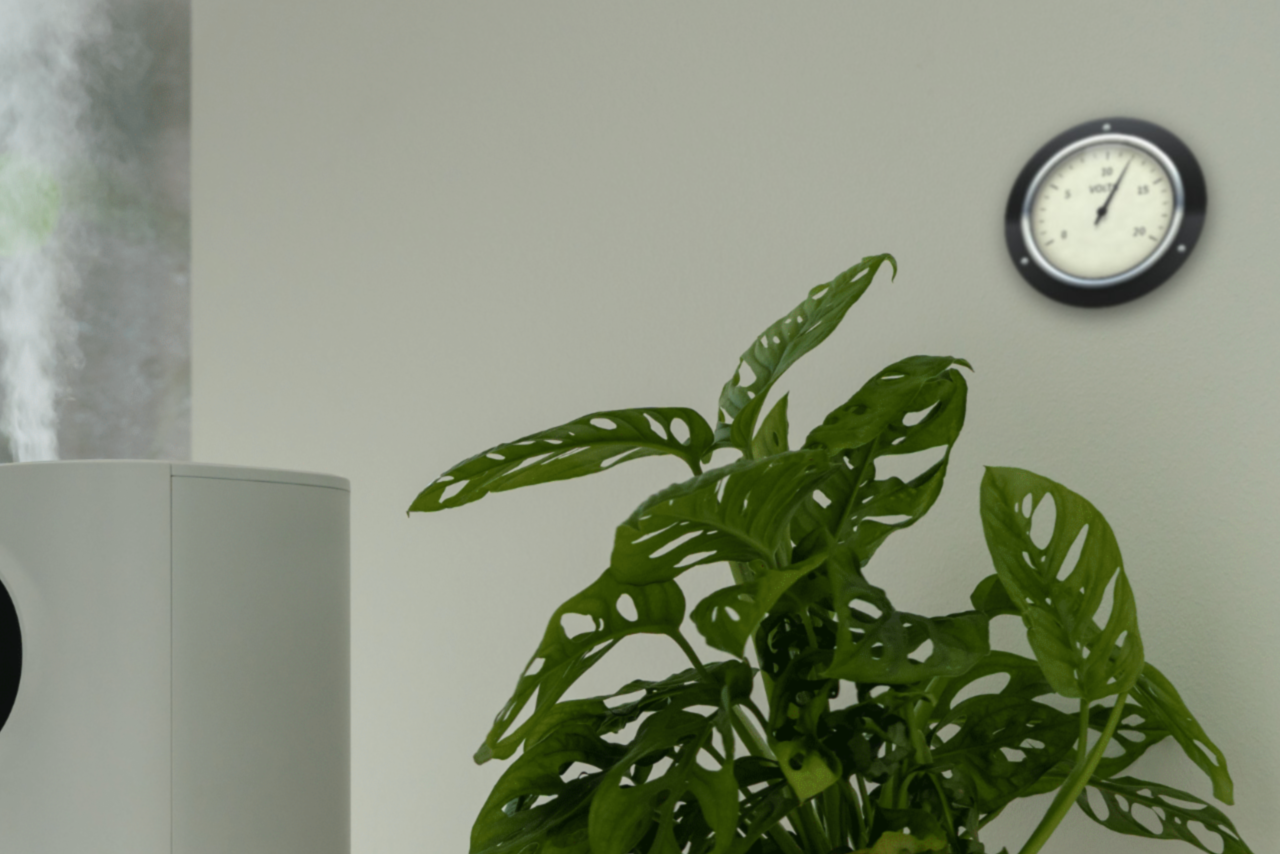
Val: 12; V
